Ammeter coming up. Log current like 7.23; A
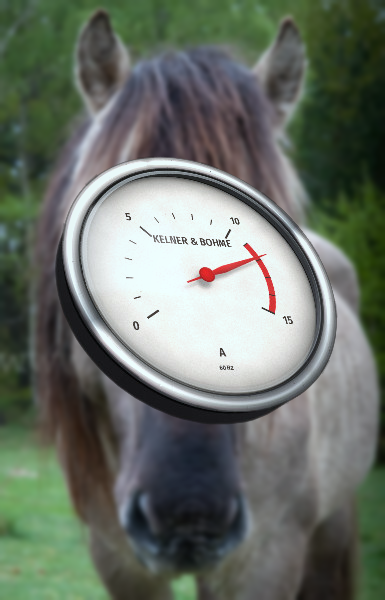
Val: 12; A
